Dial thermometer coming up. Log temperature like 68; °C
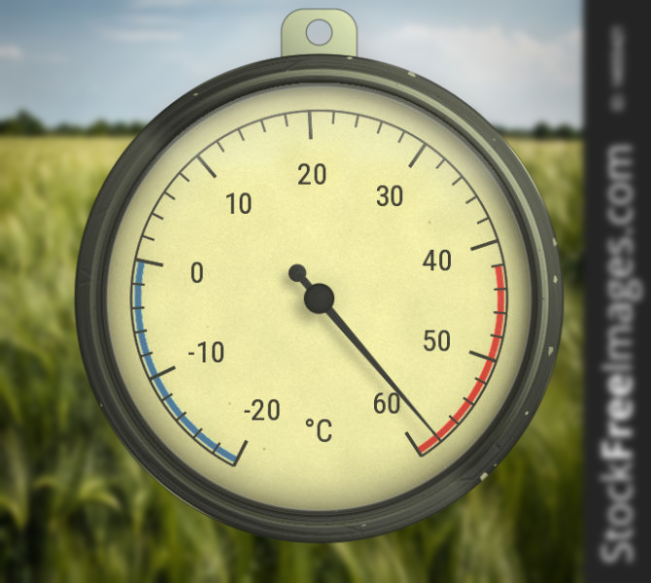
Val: 58; °C
